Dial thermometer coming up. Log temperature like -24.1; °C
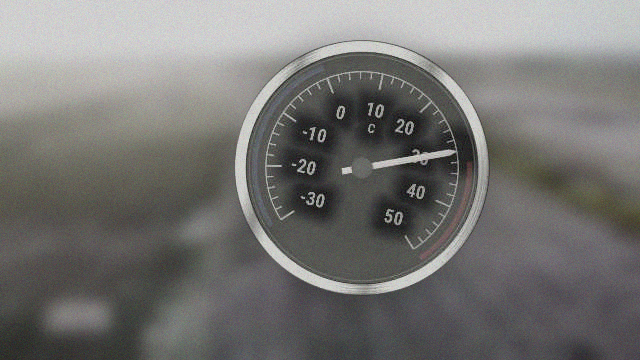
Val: 30; °C
